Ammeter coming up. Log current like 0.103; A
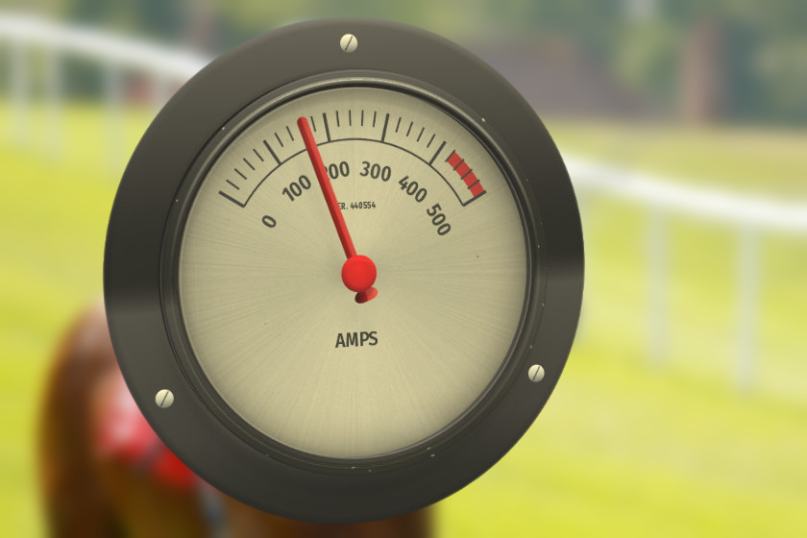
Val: 160; A
